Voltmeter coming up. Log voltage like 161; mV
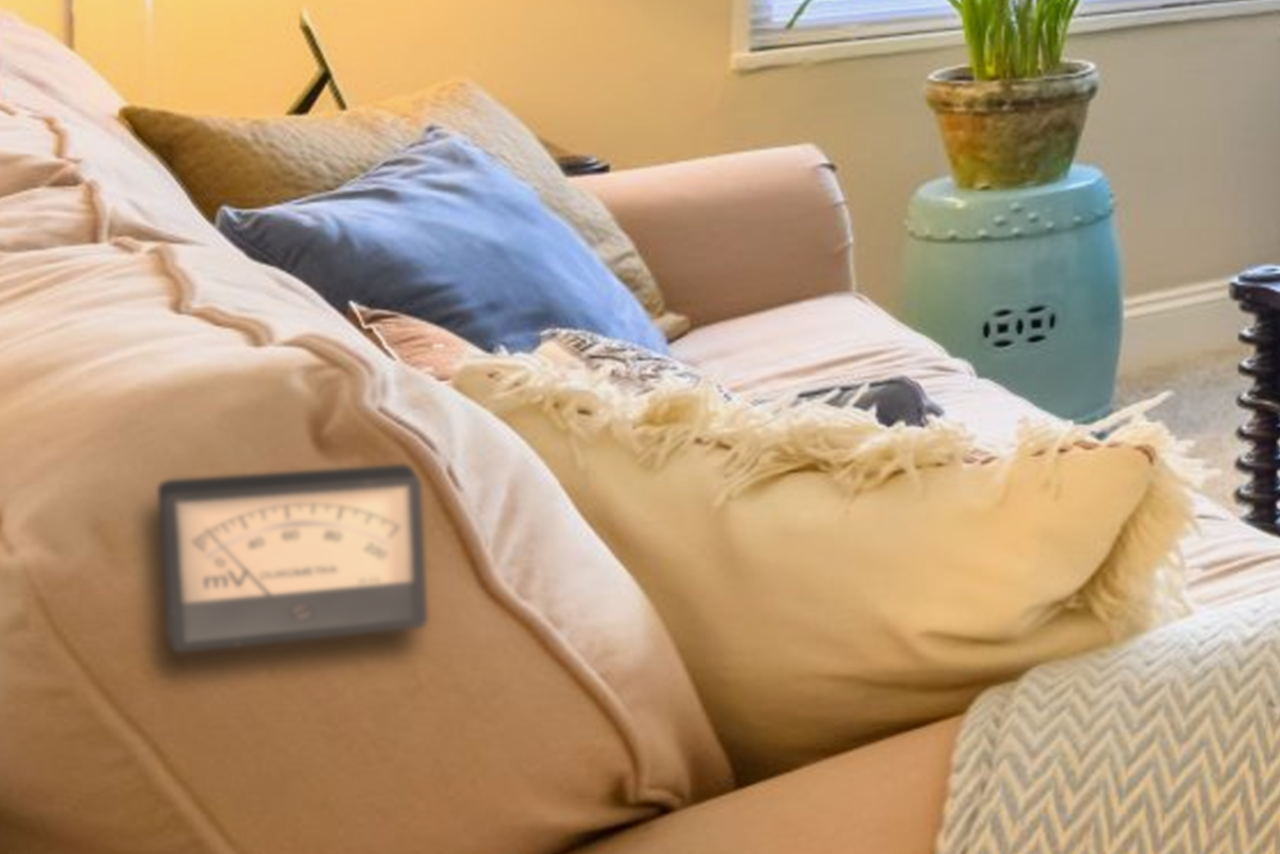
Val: 20; mV
